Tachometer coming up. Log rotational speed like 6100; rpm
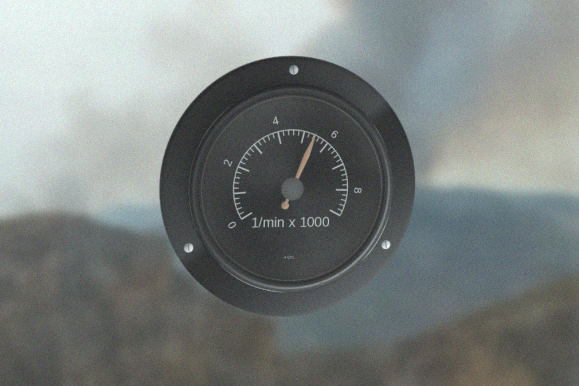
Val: 5400; rpm
